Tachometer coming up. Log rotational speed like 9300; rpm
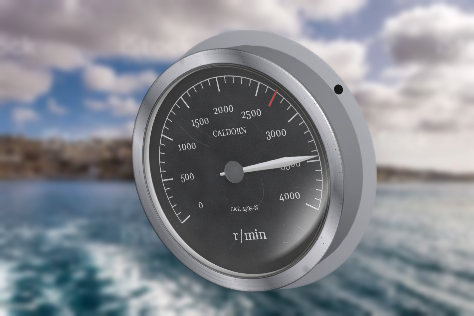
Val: 3450; rpm
